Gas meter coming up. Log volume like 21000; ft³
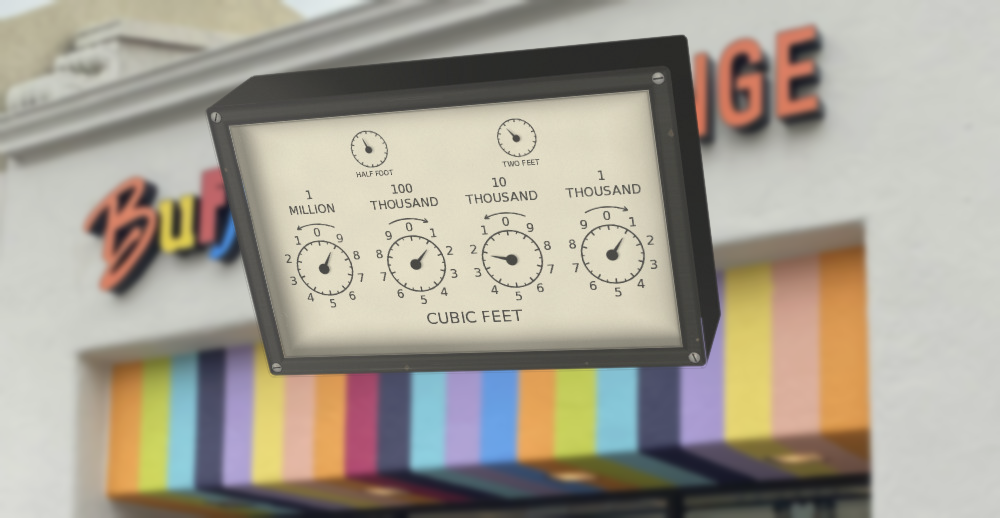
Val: 912100; ft³
